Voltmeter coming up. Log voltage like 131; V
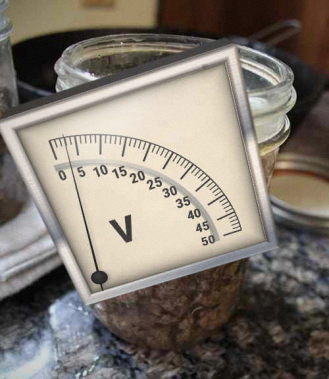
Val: 3; V
